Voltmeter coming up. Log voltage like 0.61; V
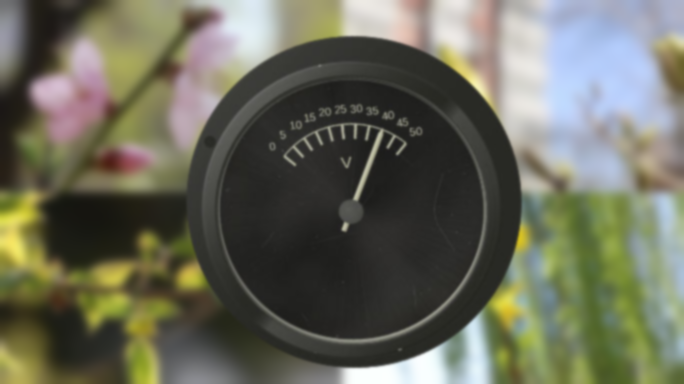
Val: 40; V
